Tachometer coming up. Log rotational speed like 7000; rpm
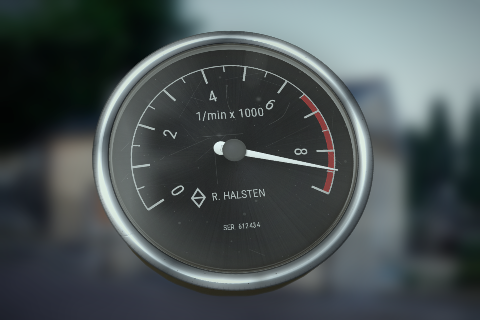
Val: 8500; rpm
